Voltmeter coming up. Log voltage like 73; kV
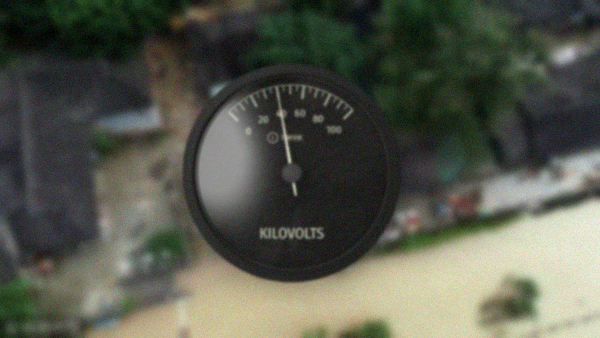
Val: 40; kV
